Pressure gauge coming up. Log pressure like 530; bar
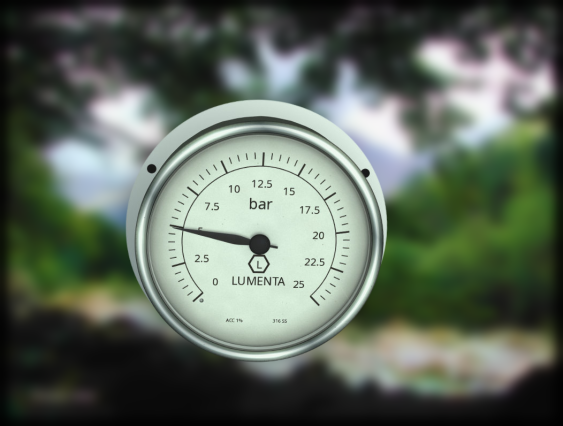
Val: 5; bar
